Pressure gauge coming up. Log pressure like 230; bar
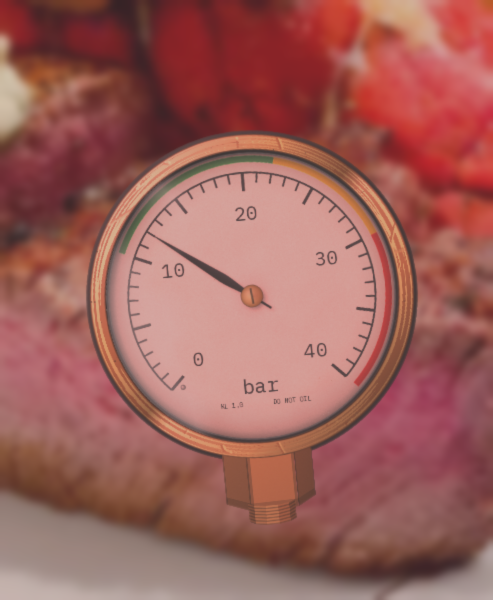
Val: 12; bar
